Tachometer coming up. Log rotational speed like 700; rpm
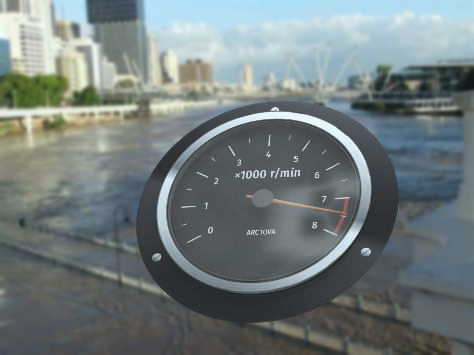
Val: 7500; rpm
